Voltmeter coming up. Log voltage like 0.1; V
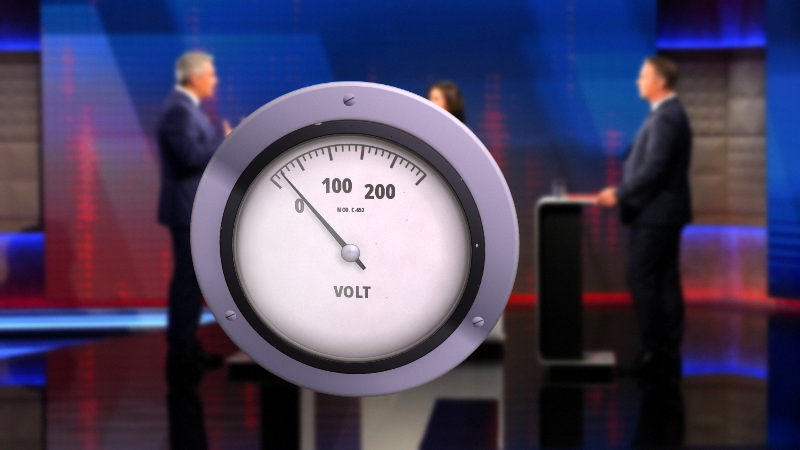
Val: 20; V
